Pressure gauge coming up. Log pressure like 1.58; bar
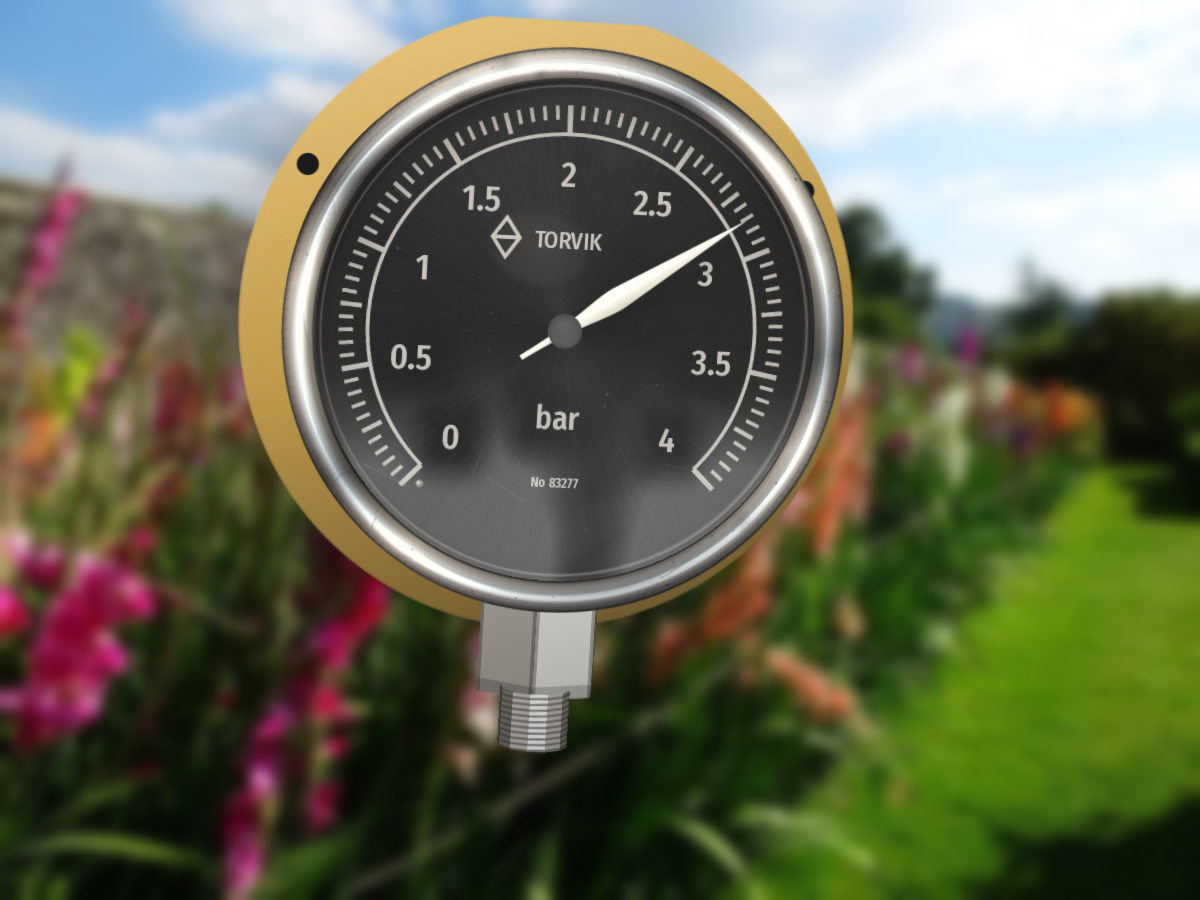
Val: 2.85; bar
